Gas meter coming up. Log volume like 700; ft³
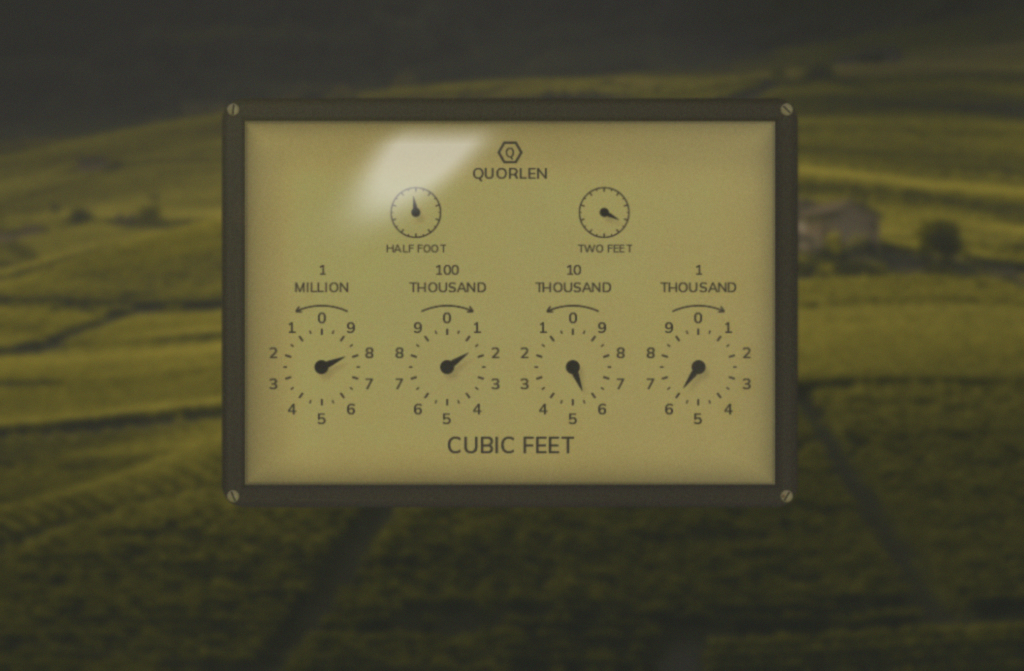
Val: 815600; ft³
